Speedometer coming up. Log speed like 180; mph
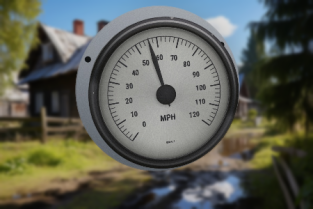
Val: 56; mph
